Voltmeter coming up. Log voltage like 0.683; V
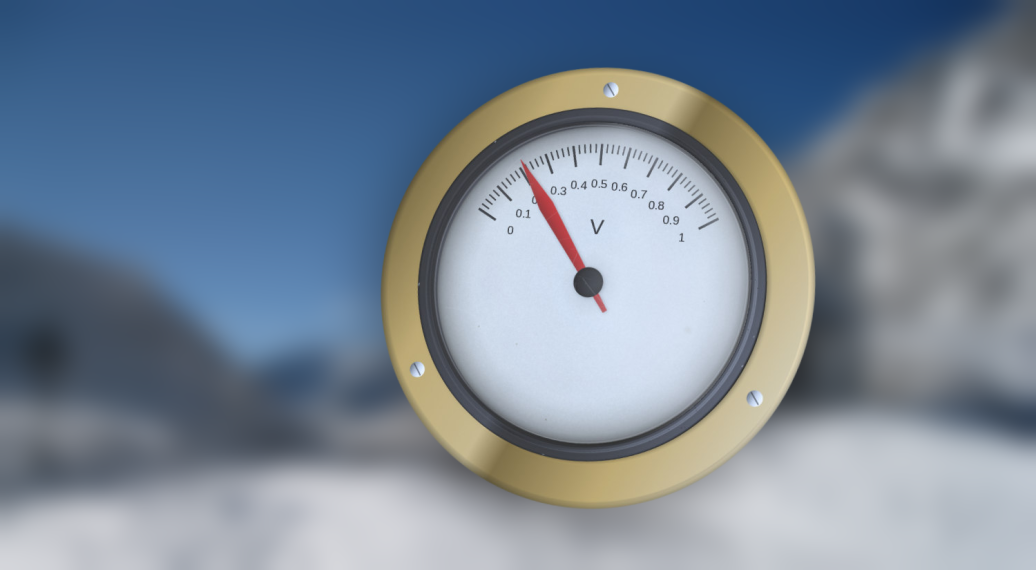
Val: 0.22; V
